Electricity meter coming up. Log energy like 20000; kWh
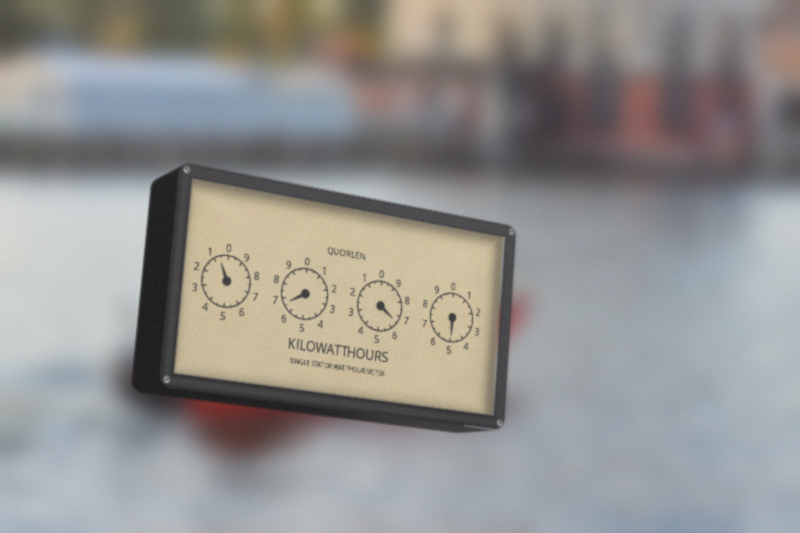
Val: 665; kWh
